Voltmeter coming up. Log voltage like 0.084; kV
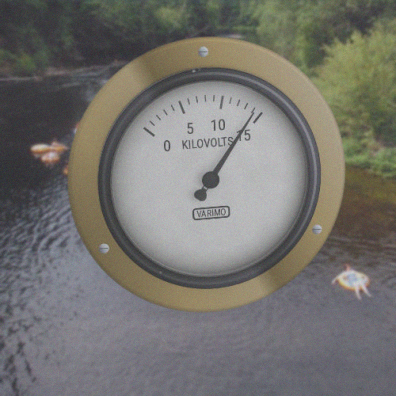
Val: 14; kV
